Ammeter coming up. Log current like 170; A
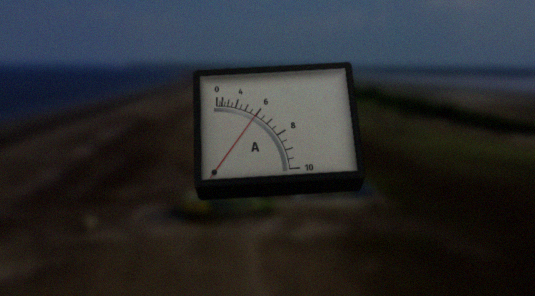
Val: 6; A
